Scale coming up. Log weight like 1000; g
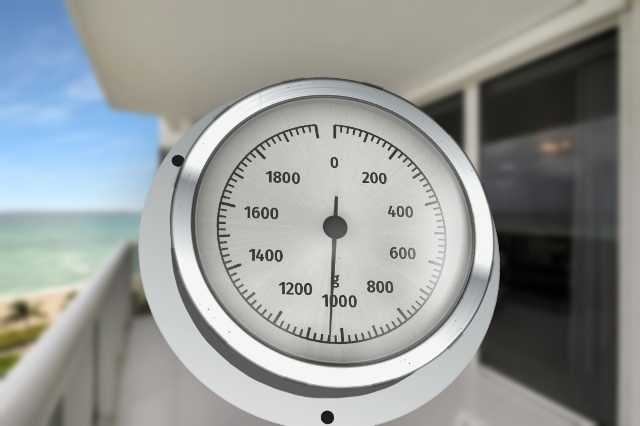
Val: 1040; g
